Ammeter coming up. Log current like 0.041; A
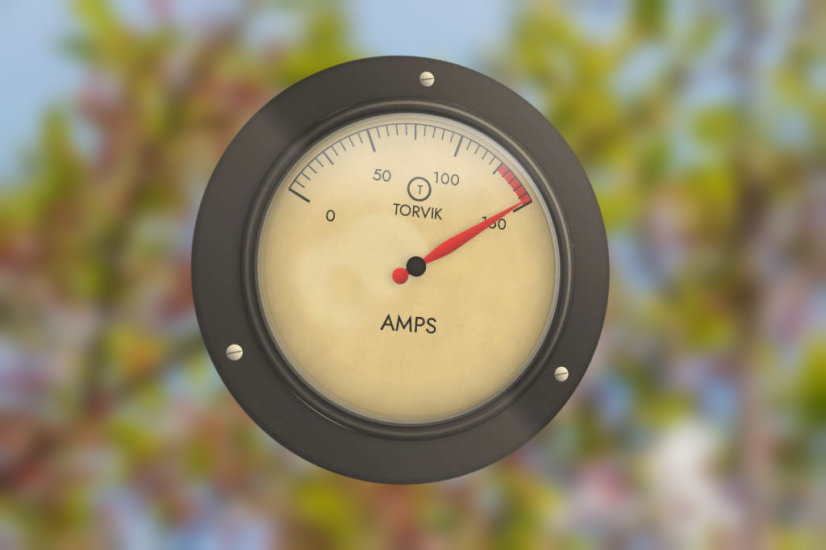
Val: 147.5; A
